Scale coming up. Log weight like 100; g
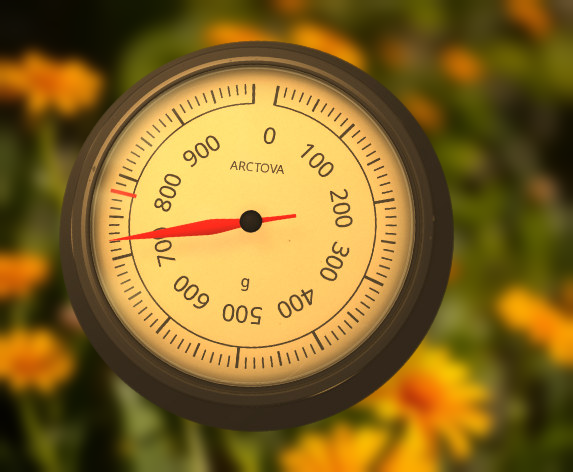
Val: 720; g
